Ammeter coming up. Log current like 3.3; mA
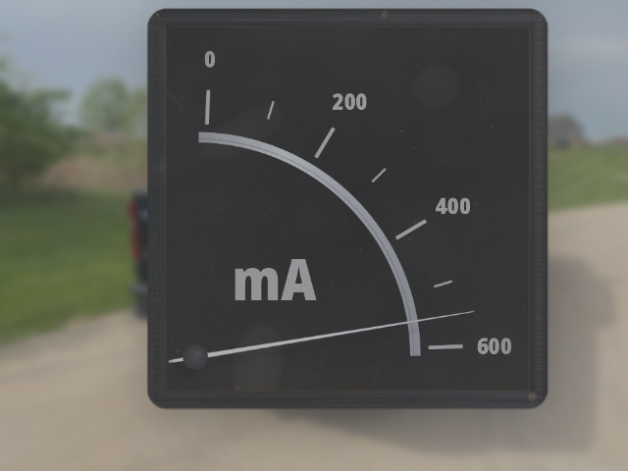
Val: 550; mA
